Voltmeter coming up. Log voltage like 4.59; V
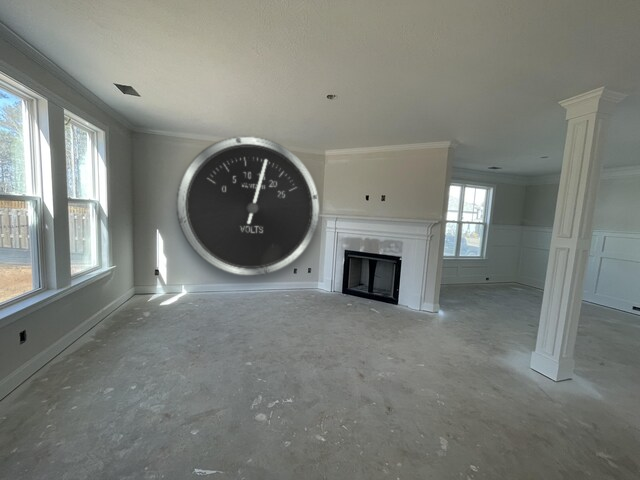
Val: 15; V
